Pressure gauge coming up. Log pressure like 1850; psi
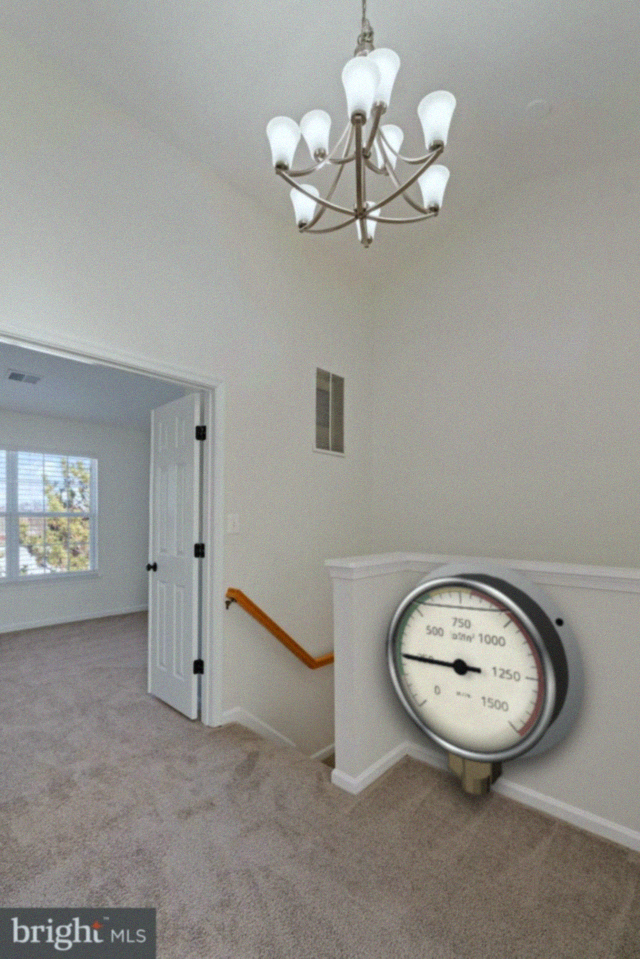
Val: 250; psi
